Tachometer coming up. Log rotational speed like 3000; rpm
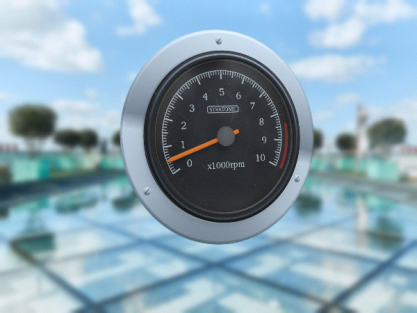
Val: 500; rpm
